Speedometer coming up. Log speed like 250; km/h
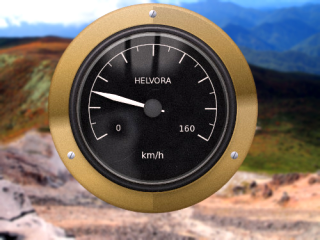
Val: 30; km/h
